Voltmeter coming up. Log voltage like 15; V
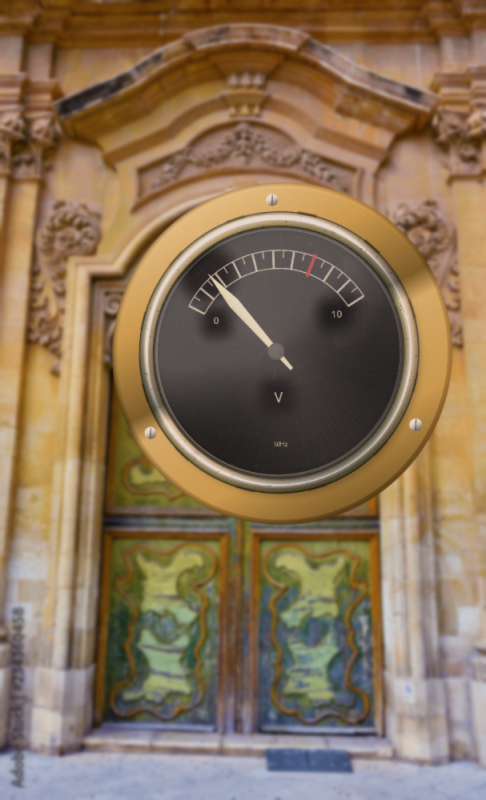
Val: 1.75; V
